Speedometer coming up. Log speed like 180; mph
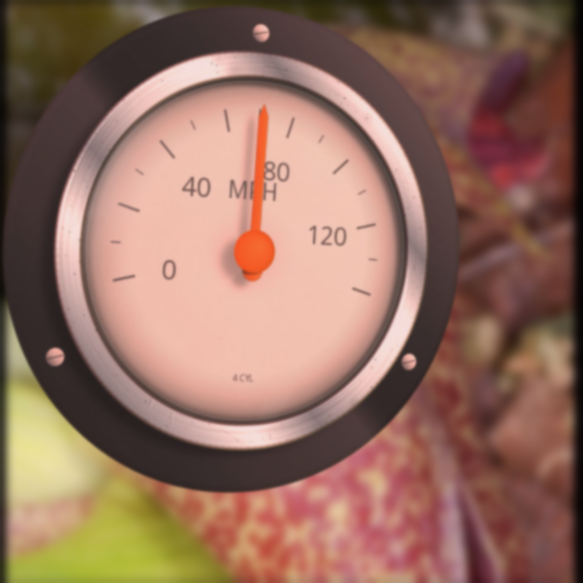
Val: 70; mph
